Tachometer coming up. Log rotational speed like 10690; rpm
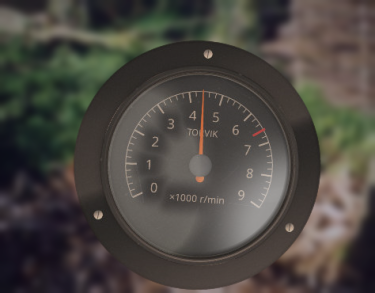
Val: 4400; rpm
